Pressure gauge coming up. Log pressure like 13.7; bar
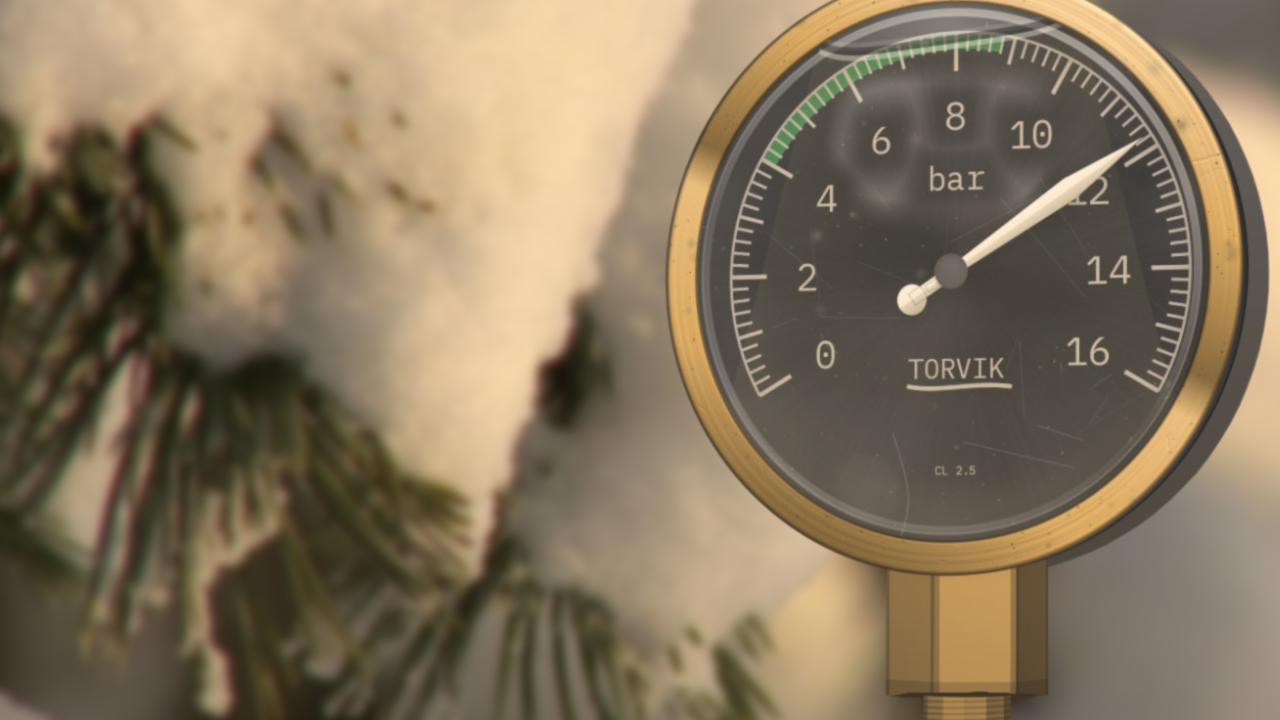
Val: 11.8; bar
